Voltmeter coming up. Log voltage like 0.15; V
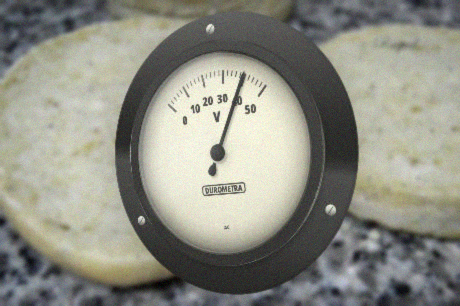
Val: 40; V
